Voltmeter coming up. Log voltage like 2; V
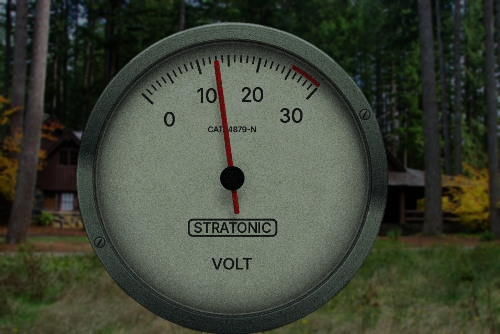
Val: 13; V
